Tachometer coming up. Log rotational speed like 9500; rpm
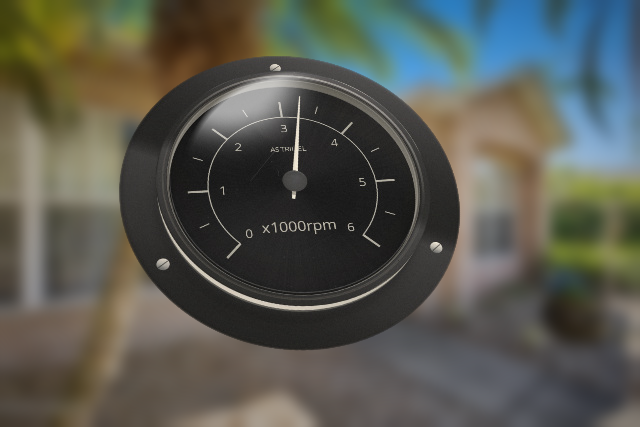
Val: 3250; rpm
